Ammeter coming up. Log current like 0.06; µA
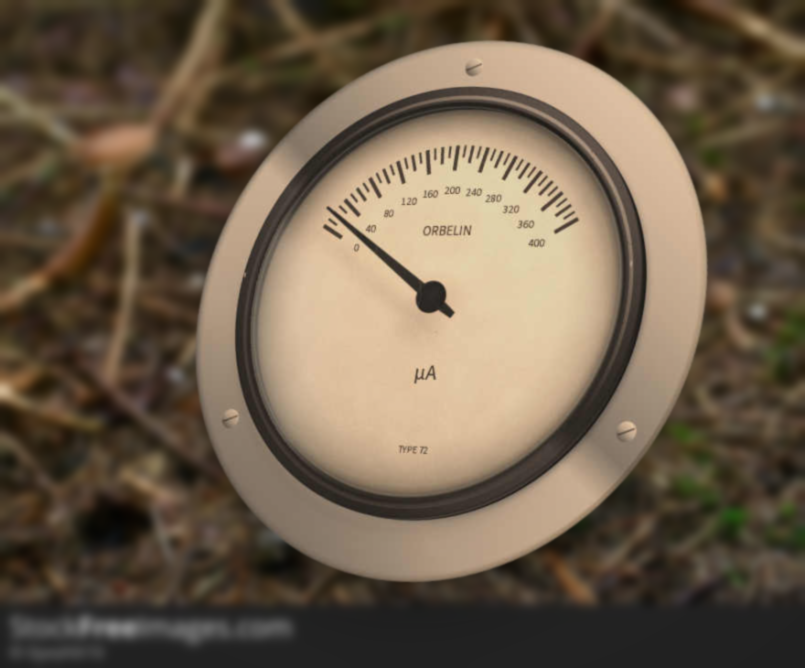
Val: 20; µA
